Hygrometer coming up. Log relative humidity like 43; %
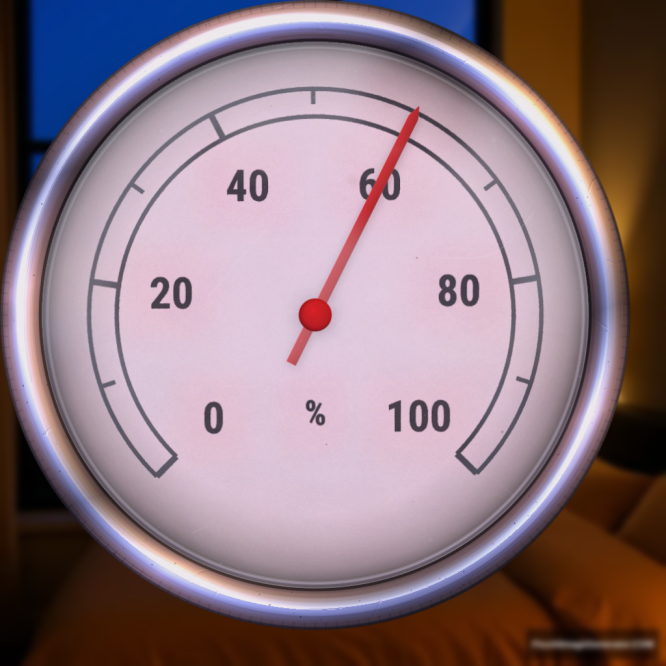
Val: 60; %
